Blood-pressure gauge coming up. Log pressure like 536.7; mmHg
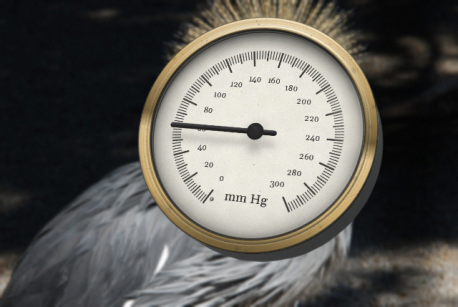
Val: 60; mmHg
